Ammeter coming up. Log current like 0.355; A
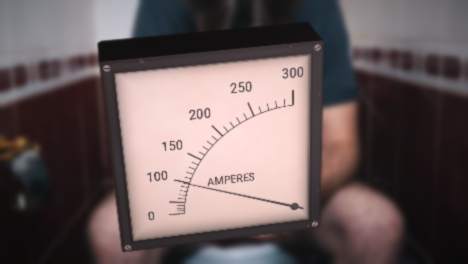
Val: 100; A
